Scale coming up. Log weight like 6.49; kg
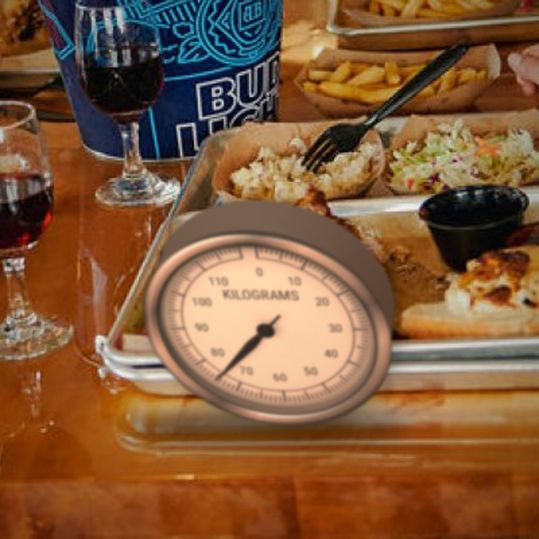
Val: 75; kg
